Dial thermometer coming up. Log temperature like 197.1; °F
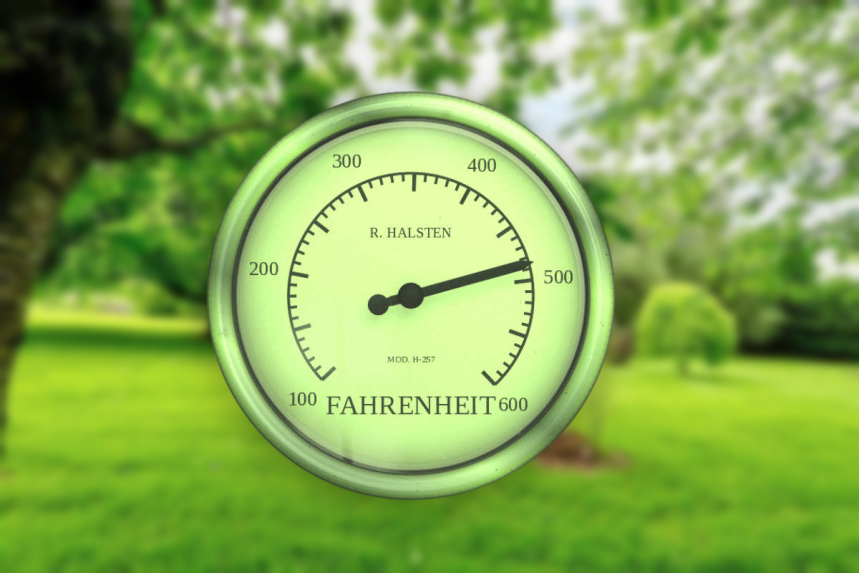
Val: 485; °F
